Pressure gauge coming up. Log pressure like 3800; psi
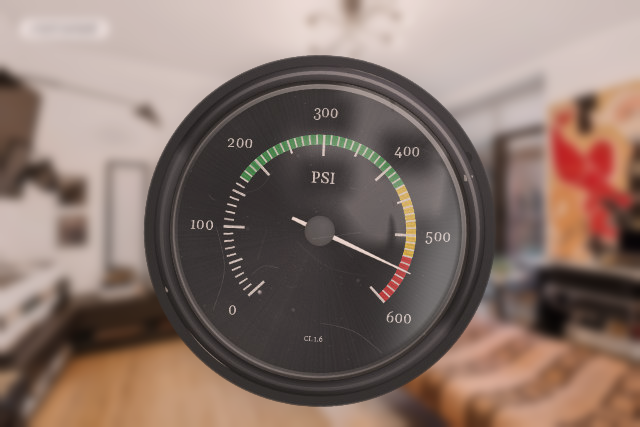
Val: 550; psi
